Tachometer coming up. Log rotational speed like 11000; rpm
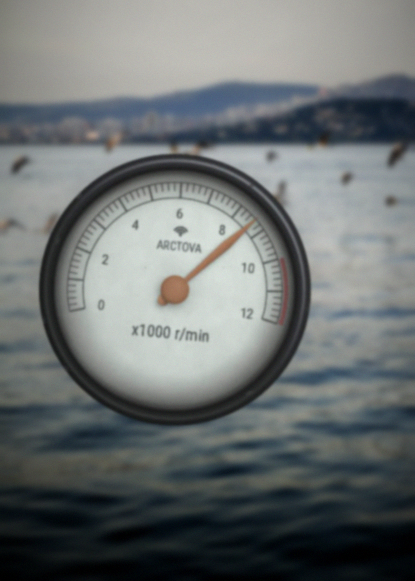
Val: 8600; rpm
